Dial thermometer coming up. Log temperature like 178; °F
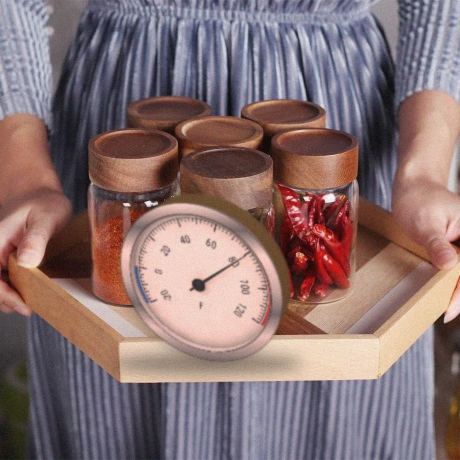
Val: 80; °F
